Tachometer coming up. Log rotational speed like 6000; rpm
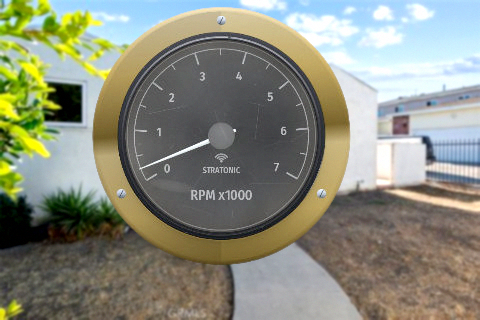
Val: 250; rpm
